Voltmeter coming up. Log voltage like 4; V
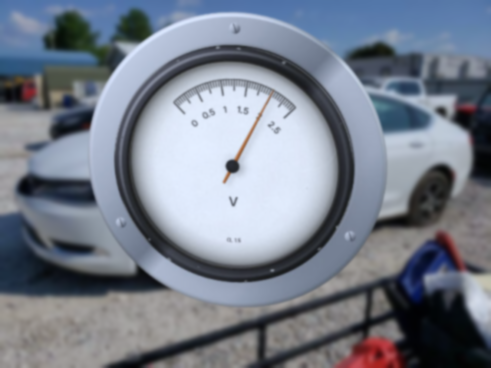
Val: 2; V
